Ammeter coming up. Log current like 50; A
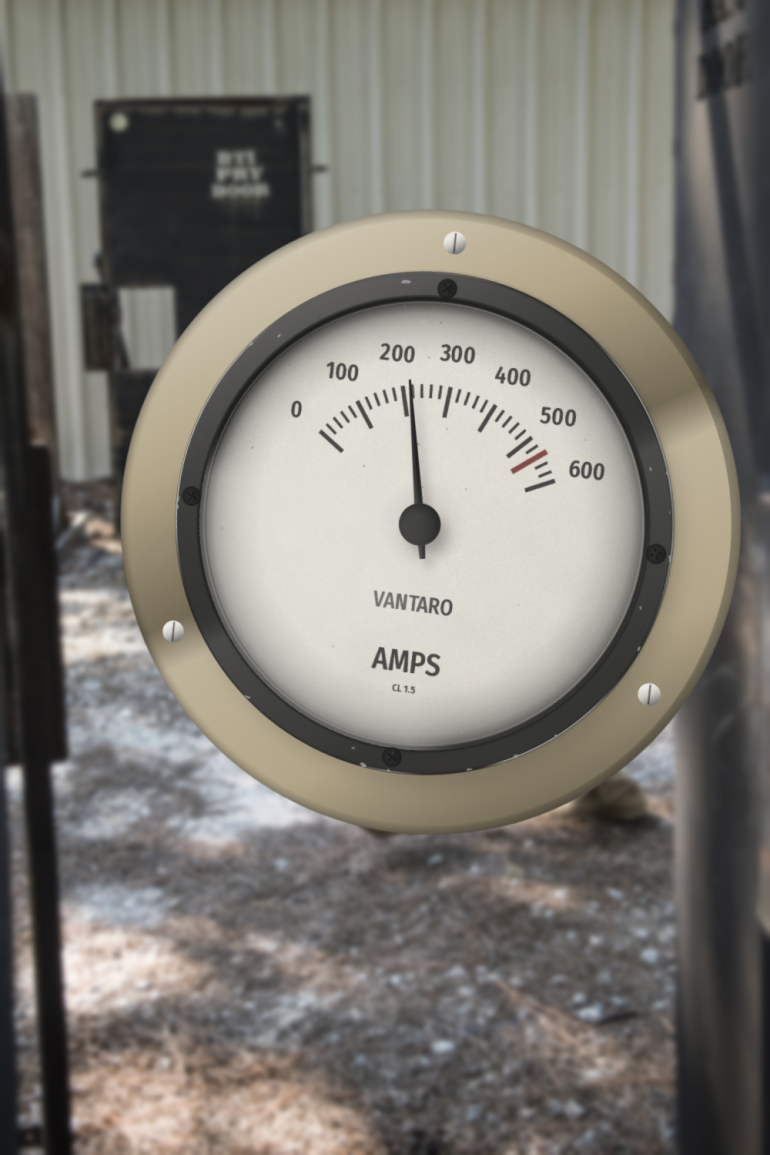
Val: 220; A
